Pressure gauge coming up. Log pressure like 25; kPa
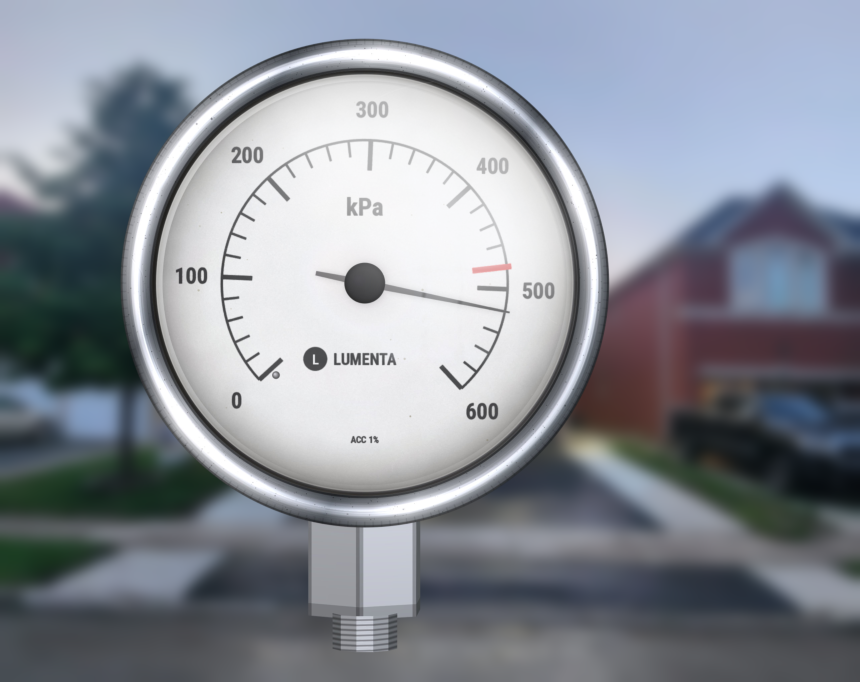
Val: 520; kPa
